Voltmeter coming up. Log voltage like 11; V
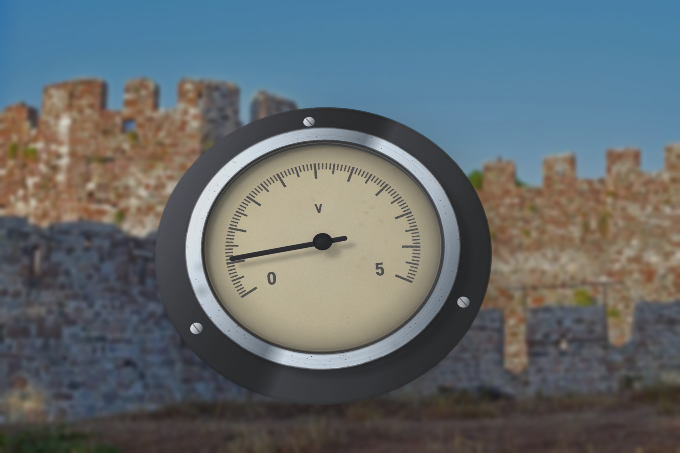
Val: 0.5; V
